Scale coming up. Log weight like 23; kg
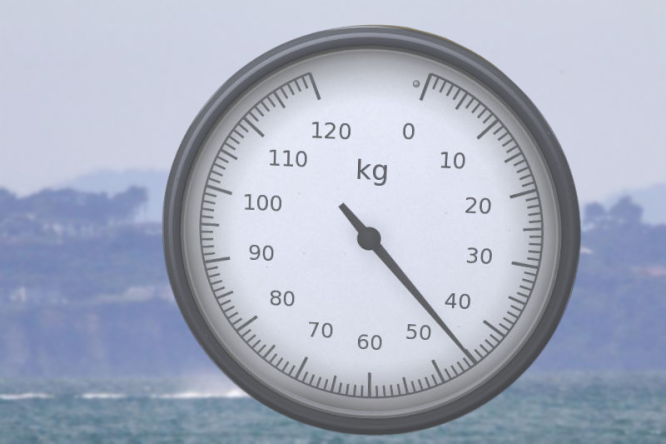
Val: 45; kg
